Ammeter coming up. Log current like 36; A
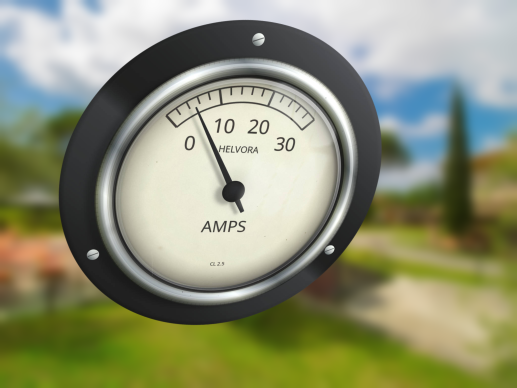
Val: 5; A
